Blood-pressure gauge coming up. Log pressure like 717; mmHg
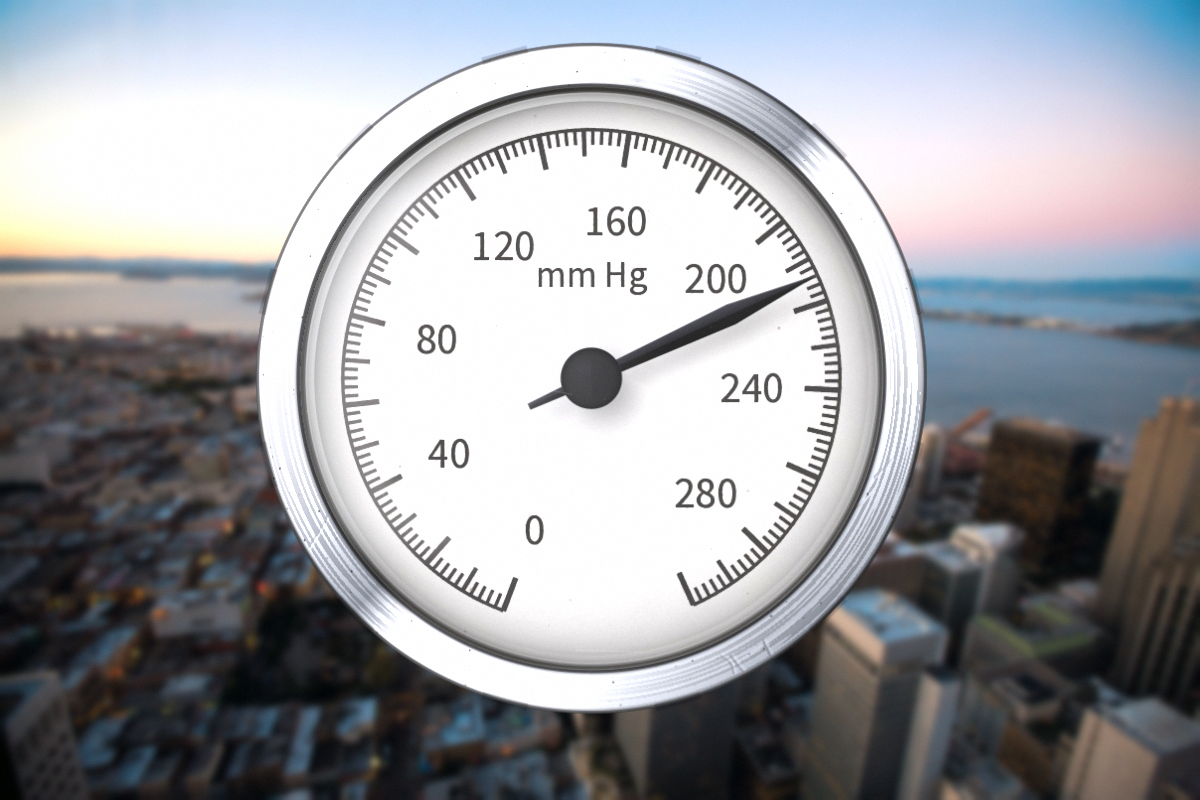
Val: 214; mmHg
